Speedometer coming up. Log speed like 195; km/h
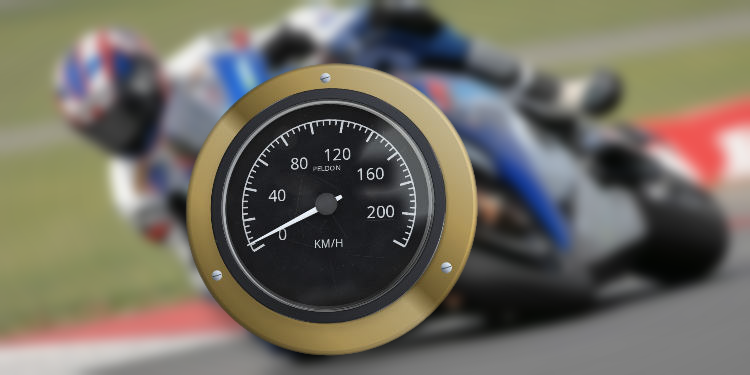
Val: 4; km/h
